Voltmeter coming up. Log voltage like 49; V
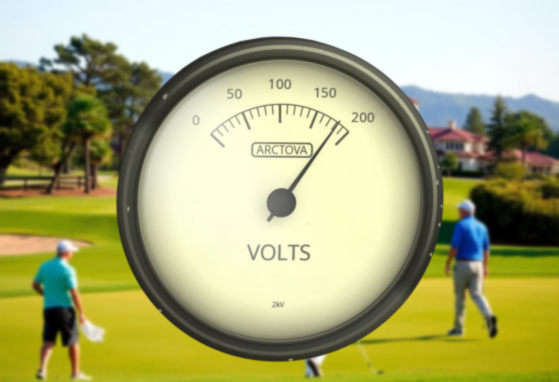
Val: 180; V
